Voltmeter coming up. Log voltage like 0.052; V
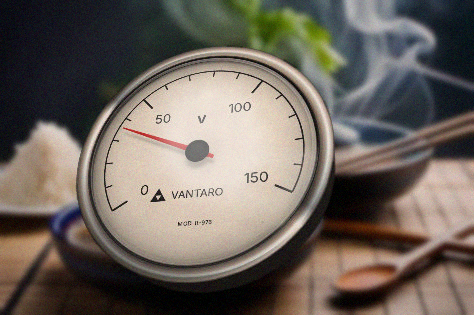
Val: 35; V
